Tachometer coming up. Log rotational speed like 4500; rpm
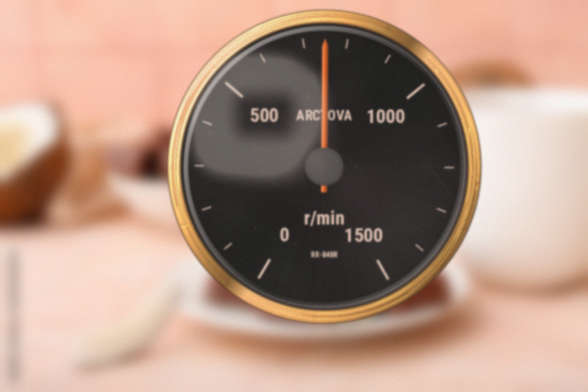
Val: 750; rpm
